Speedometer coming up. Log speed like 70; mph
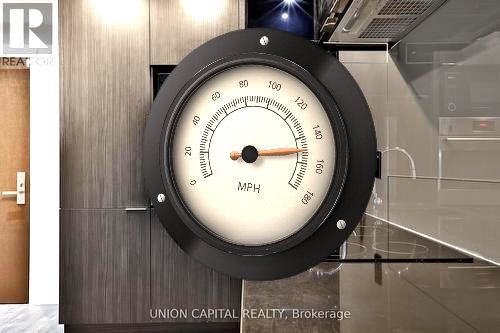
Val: 150; mph
